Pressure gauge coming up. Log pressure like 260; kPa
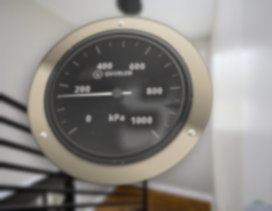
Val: 150; kPa
